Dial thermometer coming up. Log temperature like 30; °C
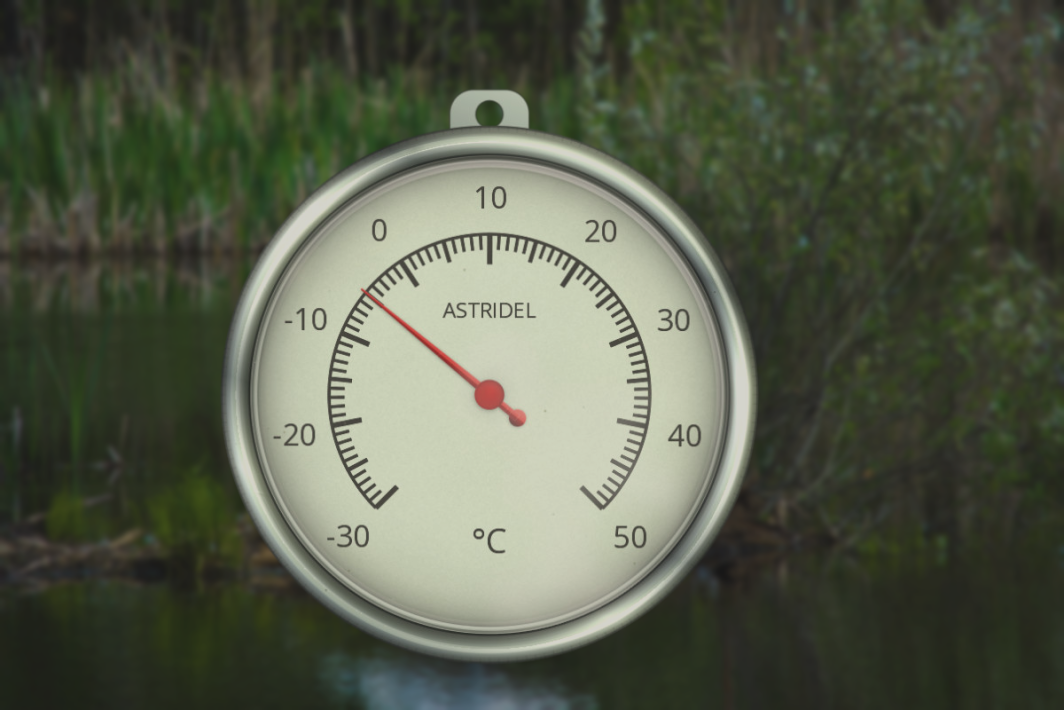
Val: -5; °C
